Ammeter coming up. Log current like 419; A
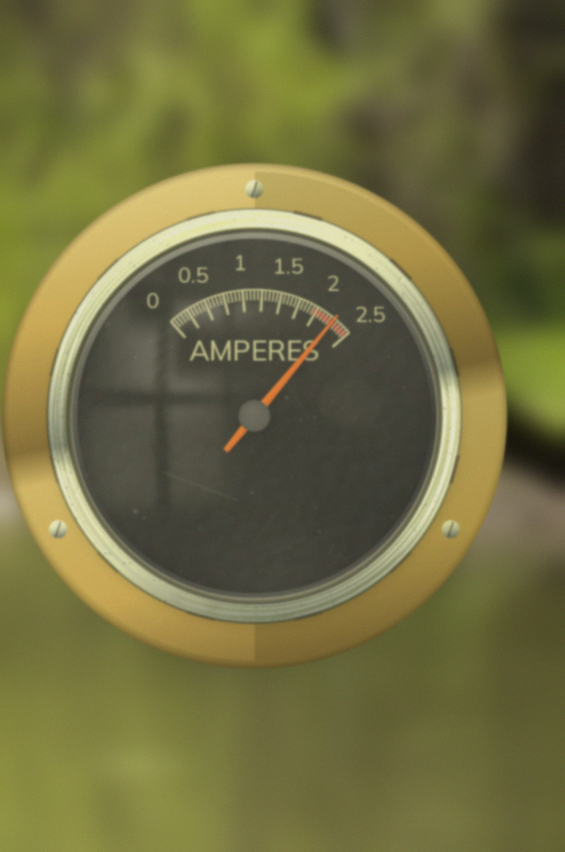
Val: 2.25; A
